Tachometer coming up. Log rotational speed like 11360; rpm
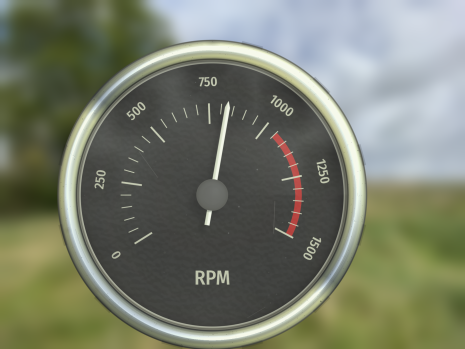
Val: 825; rpm
